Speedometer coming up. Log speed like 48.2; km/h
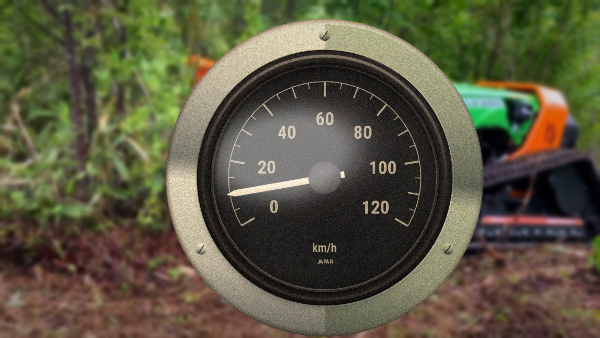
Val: 10; km/h
